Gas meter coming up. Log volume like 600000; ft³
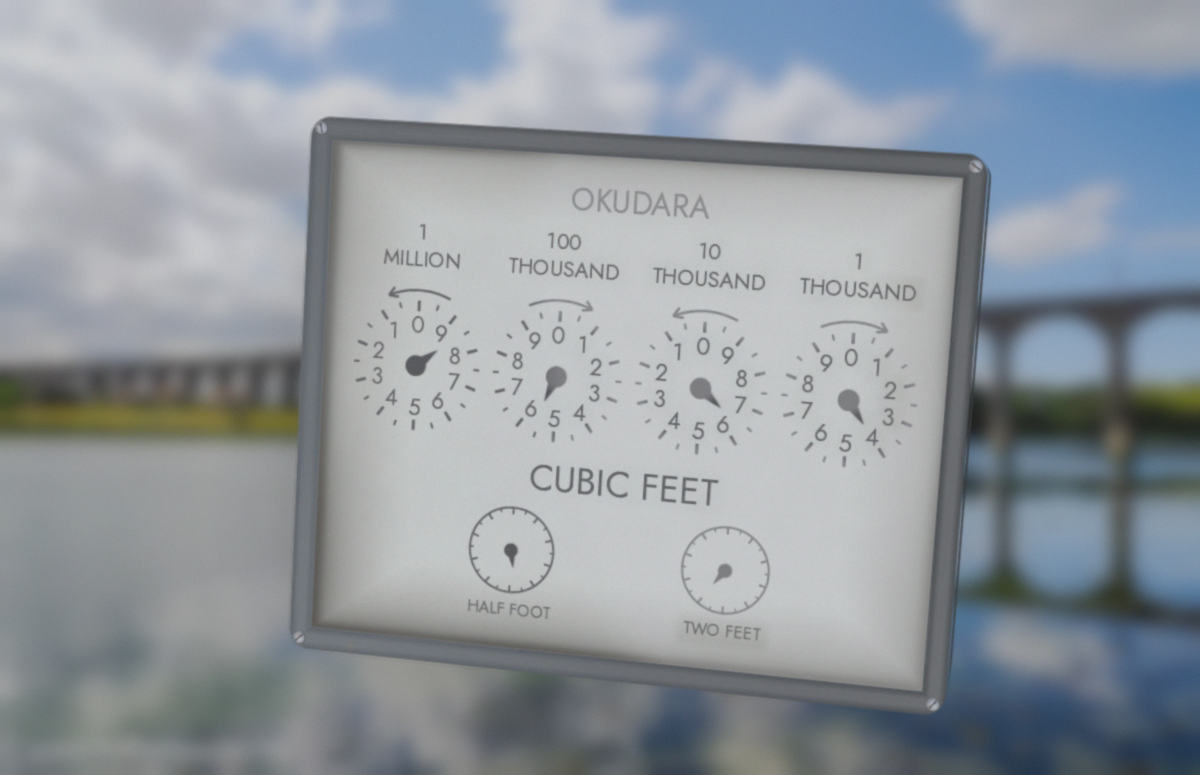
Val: 856400; ft³
